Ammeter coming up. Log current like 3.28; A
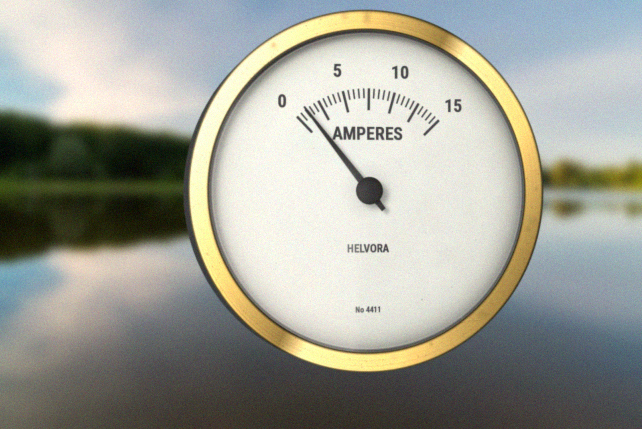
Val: 1; A
